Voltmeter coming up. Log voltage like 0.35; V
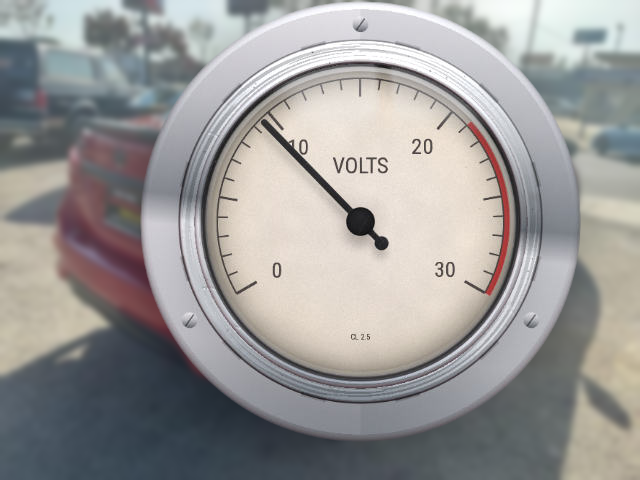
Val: 9.5; V
